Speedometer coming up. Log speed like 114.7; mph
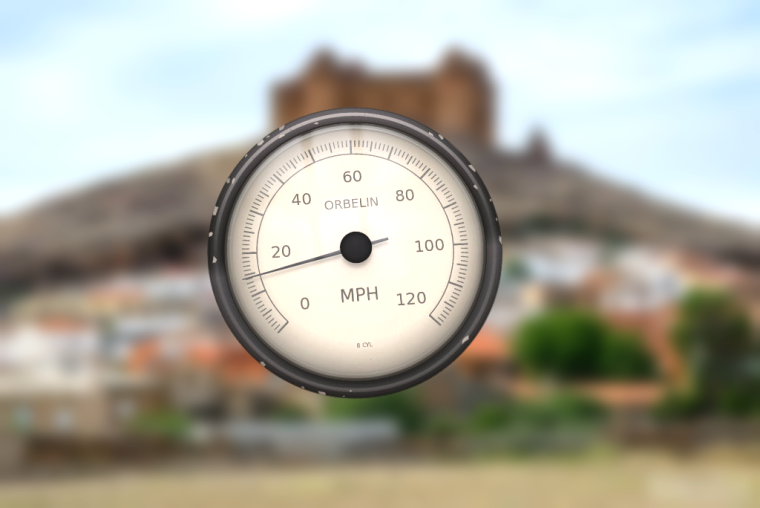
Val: 14; mph
